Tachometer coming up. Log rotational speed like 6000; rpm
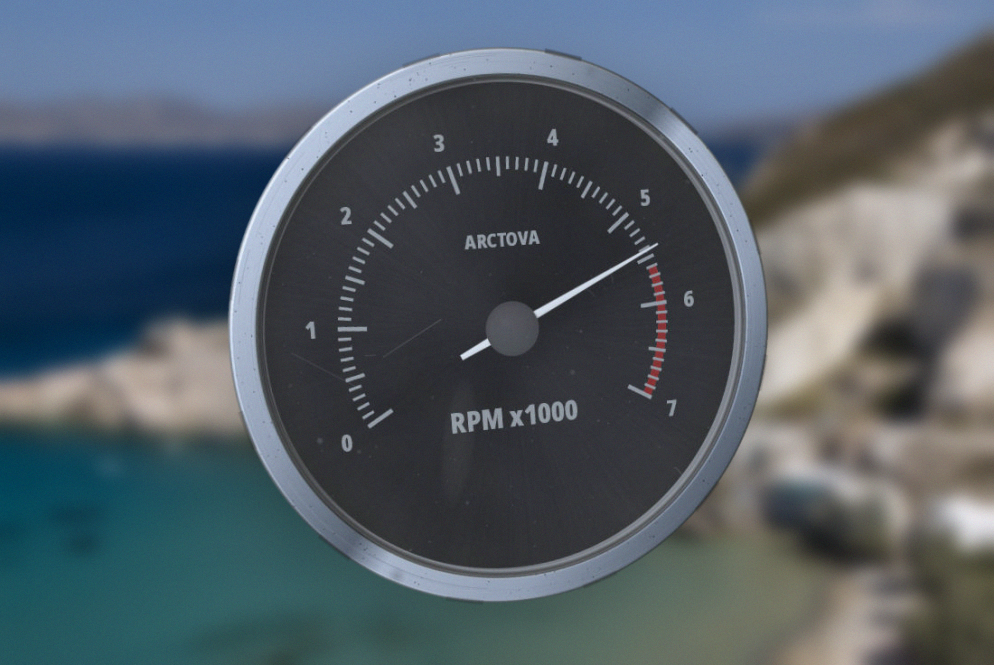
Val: 5400; rpm
